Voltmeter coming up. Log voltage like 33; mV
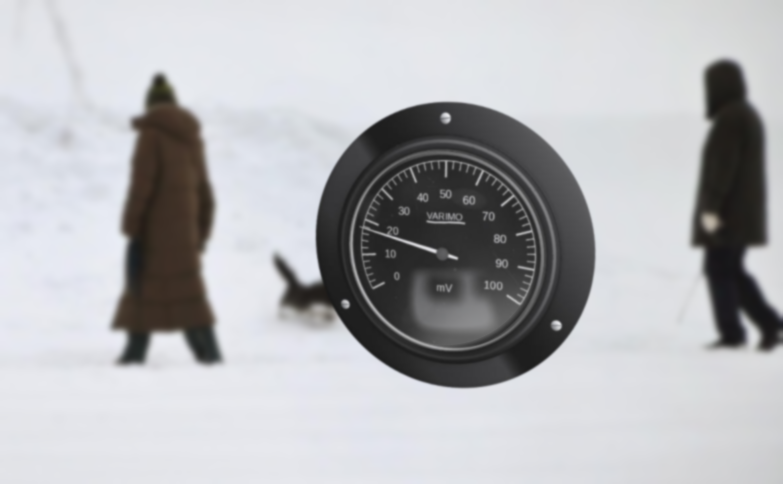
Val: 18; mV
